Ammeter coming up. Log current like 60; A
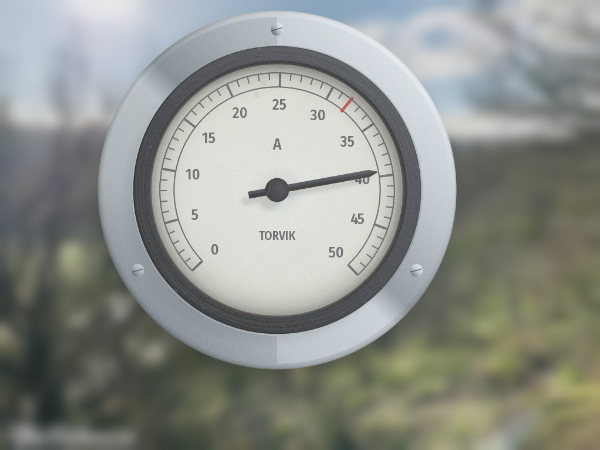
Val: 39.5; A
